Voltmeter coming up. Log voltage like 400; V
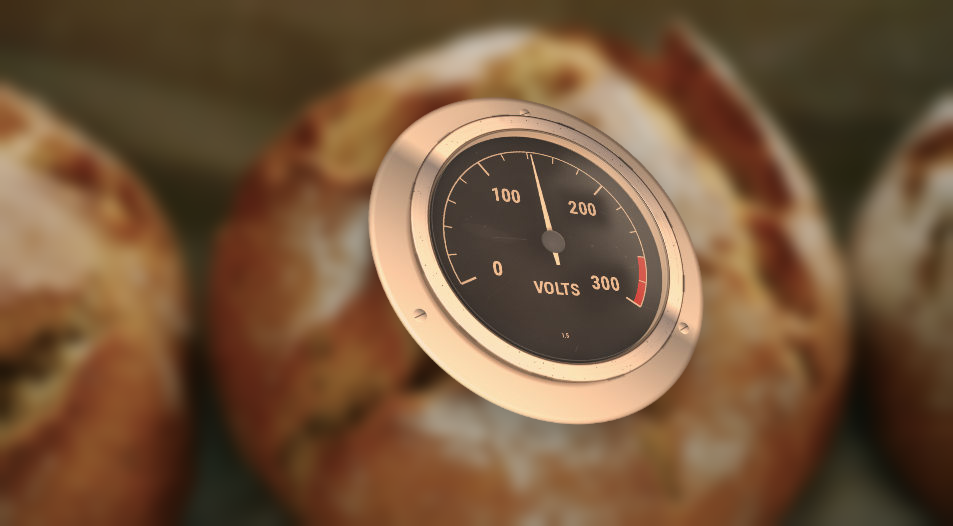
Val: 140; V
